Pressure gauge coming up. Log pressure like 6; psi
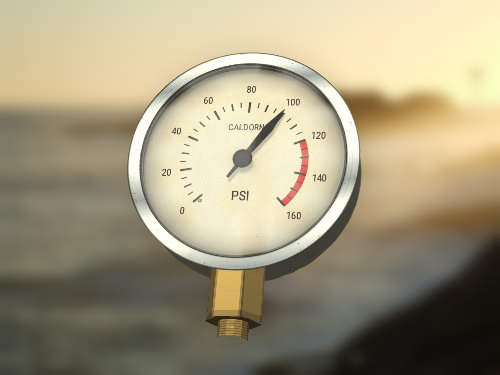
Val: 100; psi
